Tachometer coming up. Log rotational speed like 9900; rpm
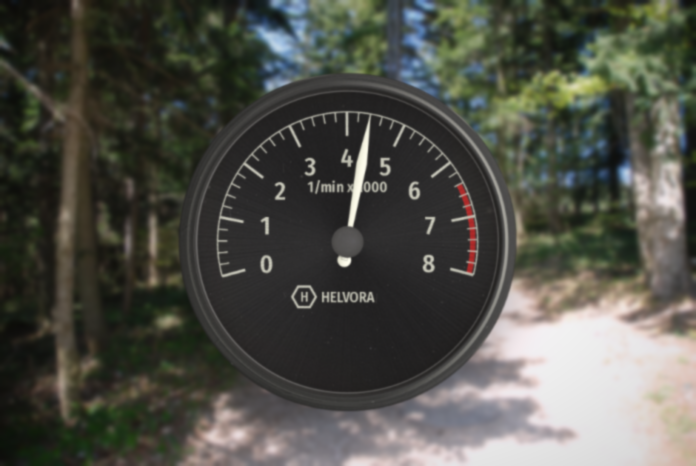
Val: 4400; rpm
